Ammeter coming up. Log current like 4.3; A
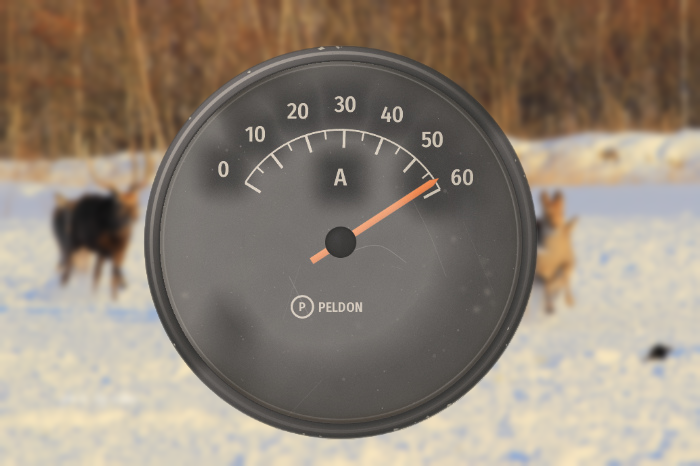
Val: 57.5; A
